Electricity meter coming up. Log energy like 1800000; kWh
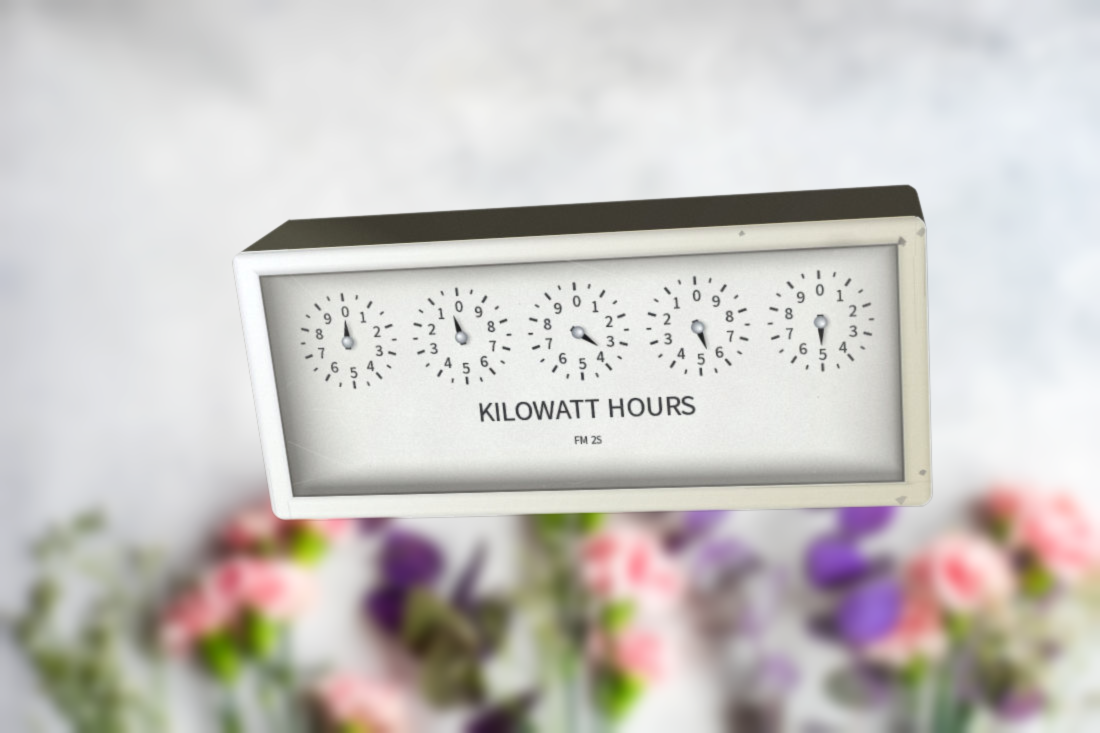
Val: 355; kWh
